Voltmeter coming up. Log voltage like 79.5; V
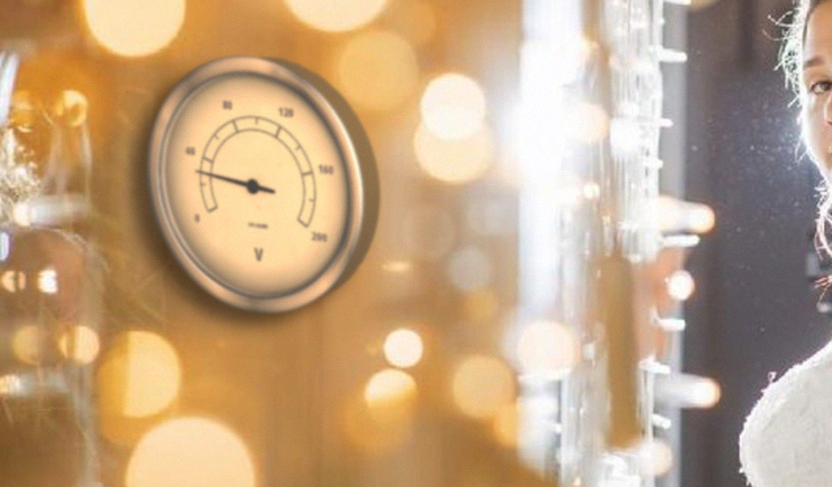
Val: 30; V
